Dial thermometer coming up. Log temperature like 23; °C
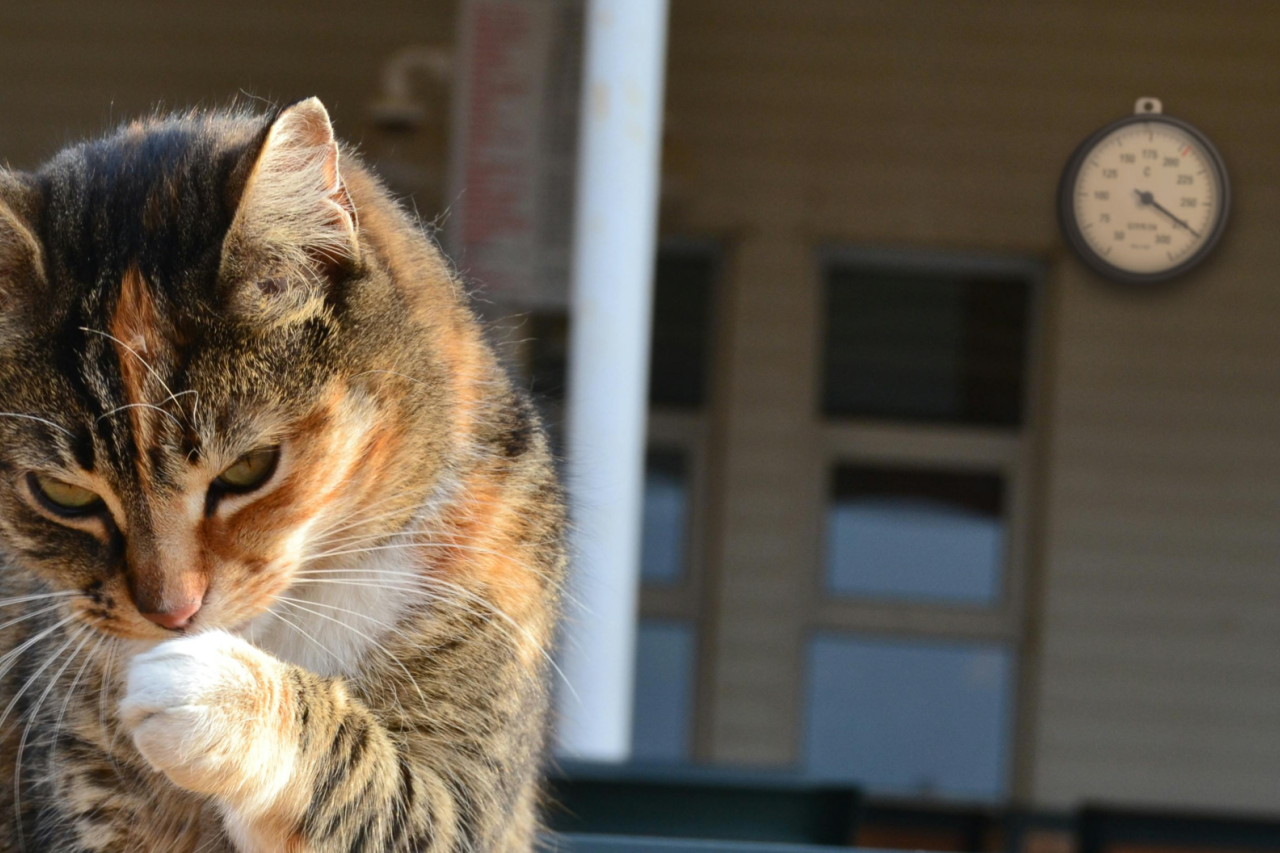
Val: 275; °C
